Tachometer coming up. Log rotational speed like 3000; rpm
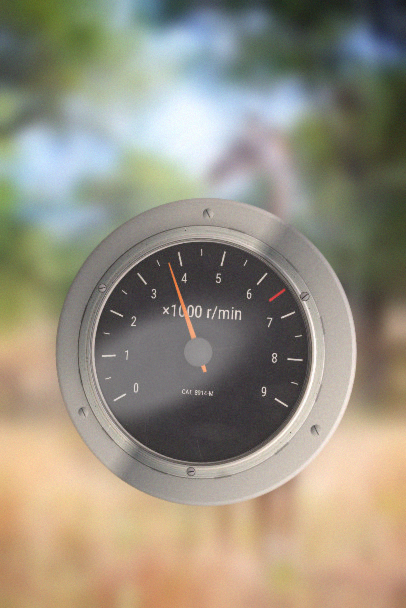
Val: 3750; rpm
